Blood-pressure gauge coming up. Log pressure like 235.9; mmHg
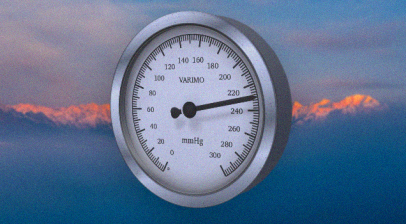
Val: 230; mmHg
